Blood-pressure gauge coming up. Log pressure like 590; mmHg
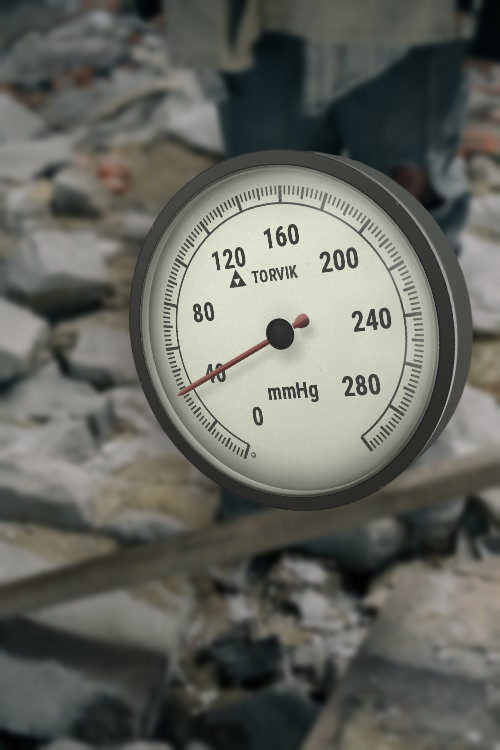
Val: 40; mmHg
